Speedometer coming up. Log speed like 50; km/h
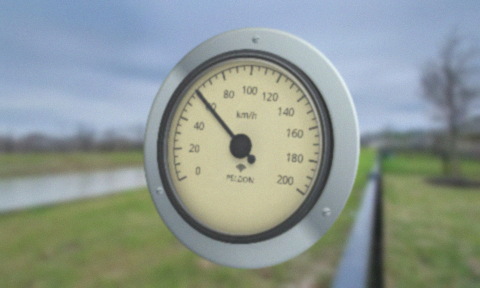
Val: 60; km/h
